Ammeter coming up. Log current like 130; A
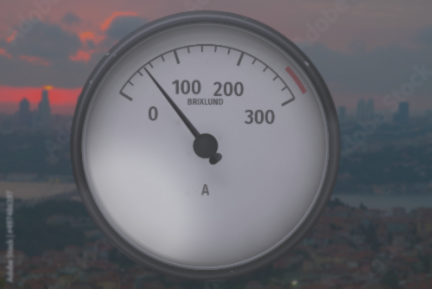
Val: 50; A
